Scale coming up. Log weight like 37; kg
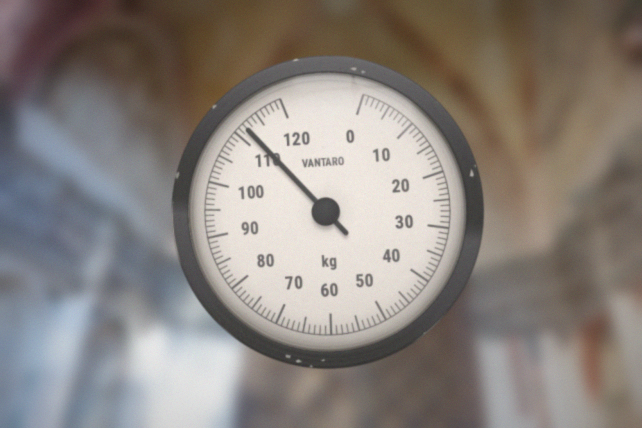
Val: 112; kg
